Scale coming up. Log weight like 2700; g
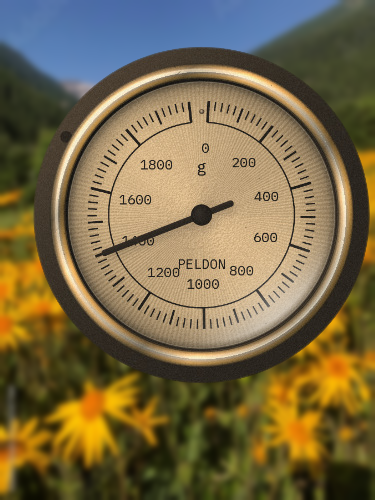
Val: 1400; g
